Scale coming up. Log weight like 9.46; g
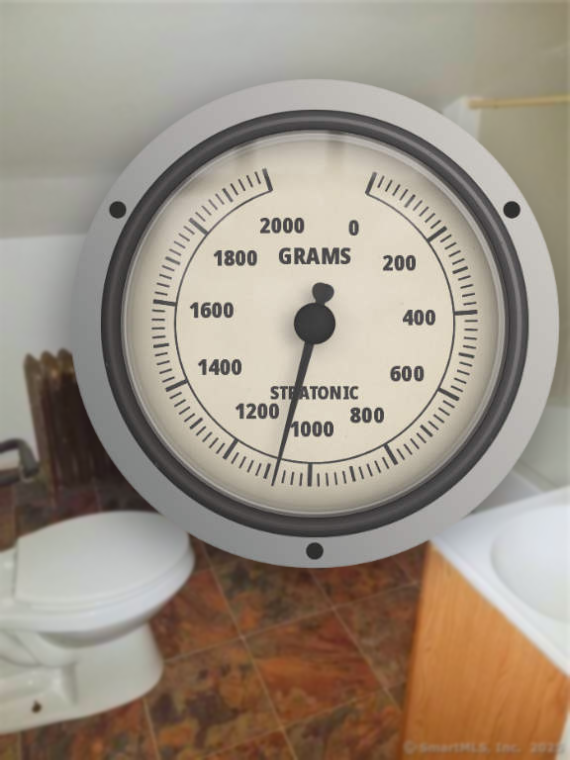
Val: 1080; g
